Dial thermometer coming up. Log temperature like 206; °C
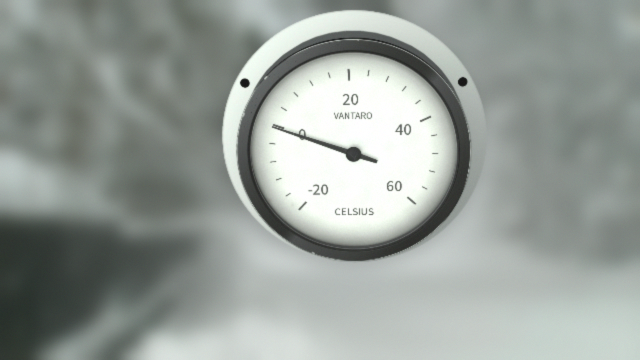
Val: 0; °C
